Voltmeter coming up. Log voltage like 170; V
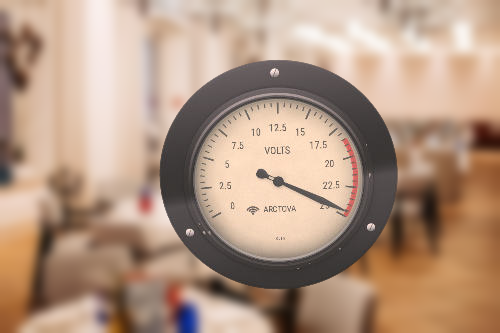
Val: 24.5; V
